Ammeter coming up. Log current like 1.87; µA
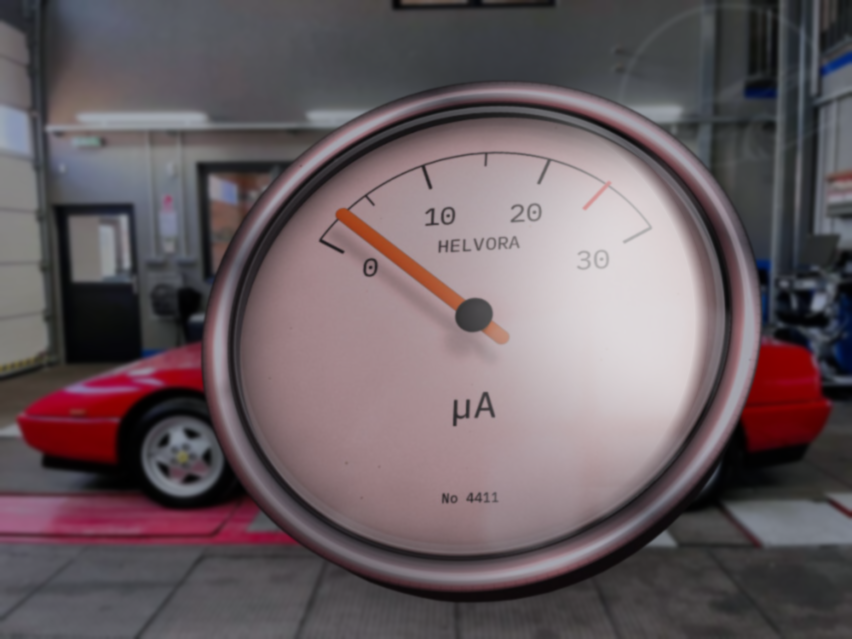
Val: 2.5; µA
